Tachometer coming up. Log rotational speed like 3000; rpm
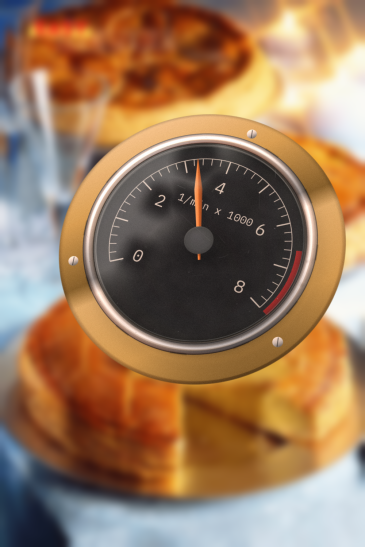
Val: 3300; rpm
